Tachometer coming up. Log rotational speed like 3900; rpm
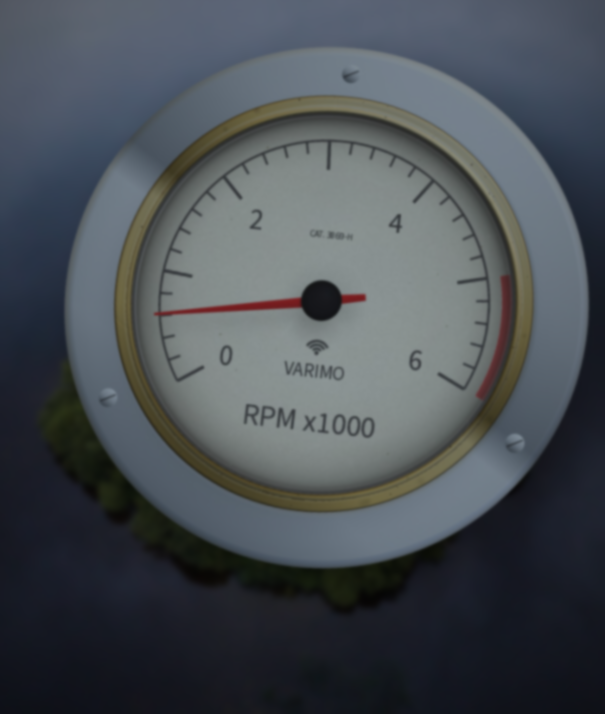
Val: 600; rpm
